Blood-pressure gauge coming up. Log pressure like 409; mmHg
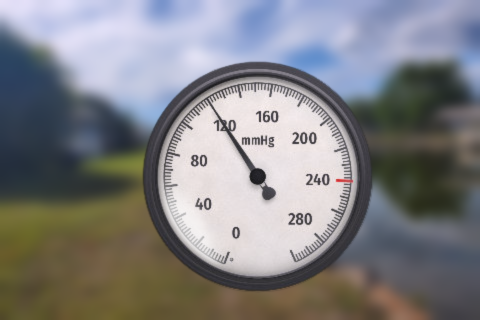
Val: 120; mmHg
